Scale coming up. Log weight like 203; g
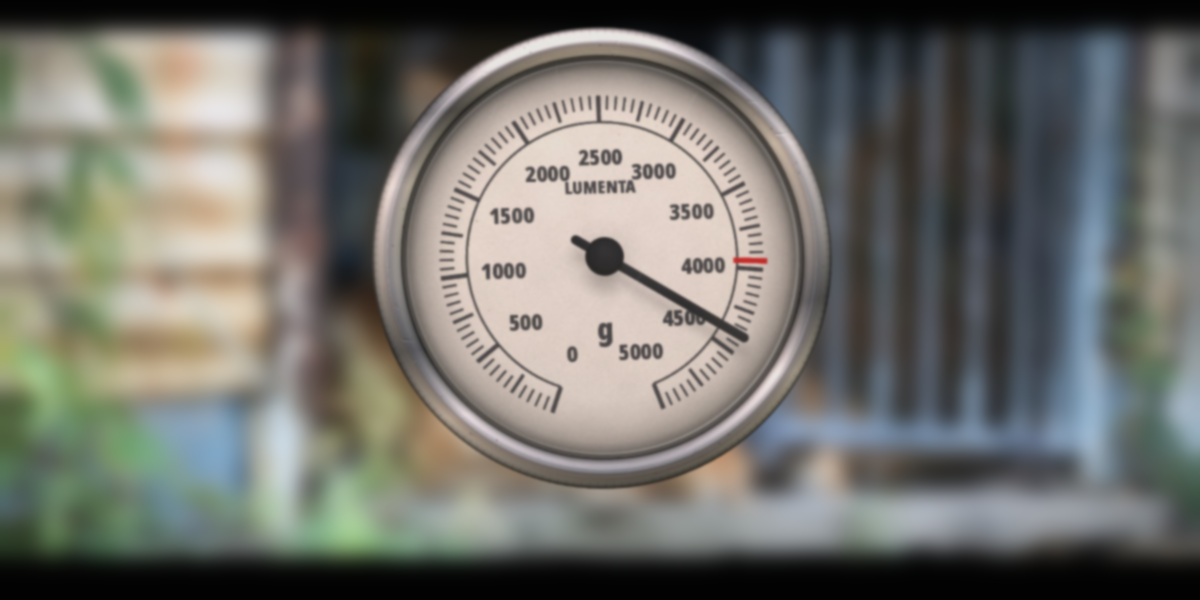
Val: 4400; g
